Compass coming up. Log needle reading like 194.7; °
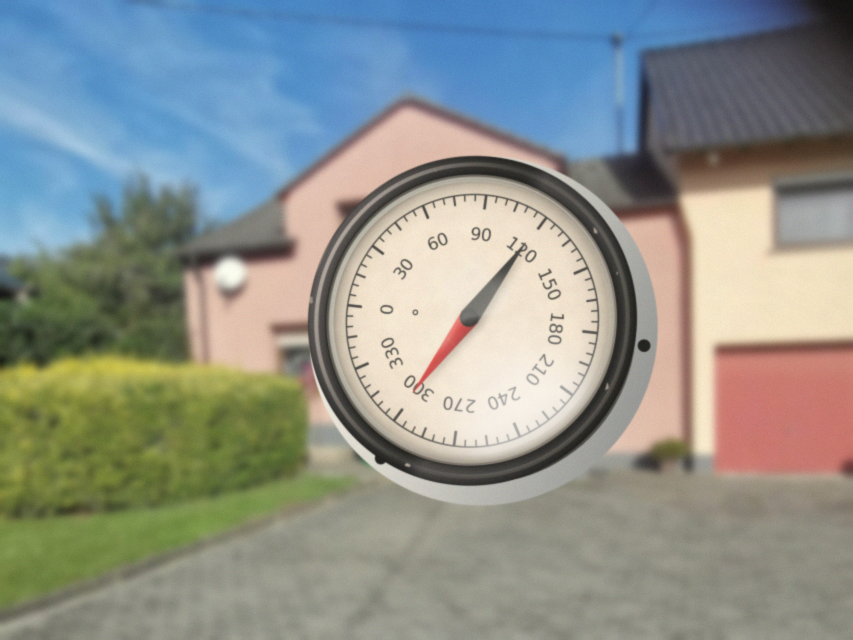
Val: 300; °
